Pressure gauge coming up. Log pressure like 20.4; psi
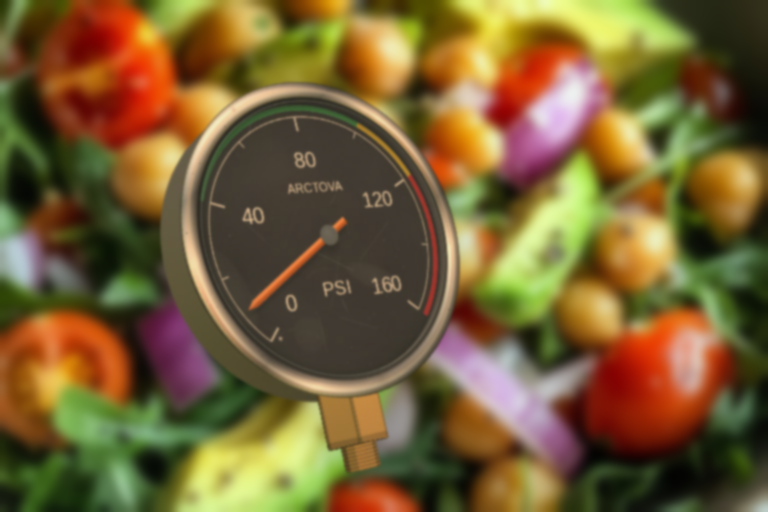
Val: 10; psi
